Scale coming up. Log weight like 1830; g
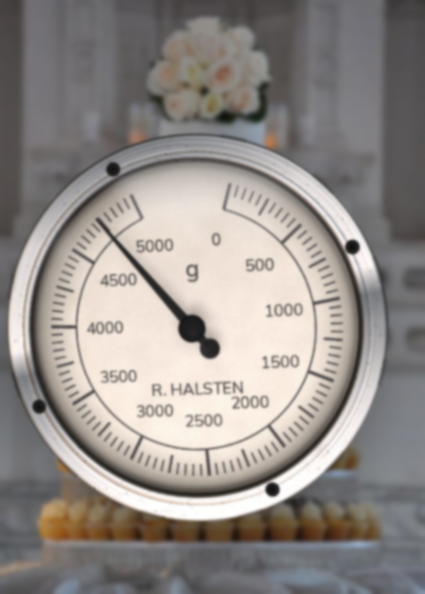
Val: 4750; g
